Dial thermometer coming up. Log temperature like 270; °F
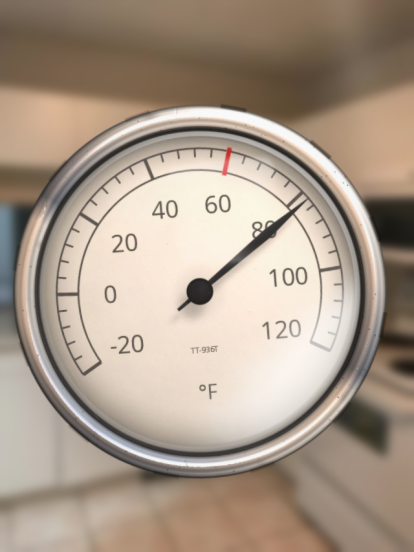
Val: 82; °F
